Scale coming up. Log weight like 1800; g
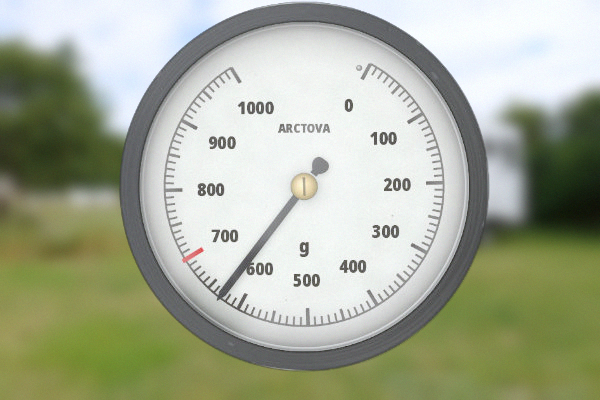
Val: 630; g
